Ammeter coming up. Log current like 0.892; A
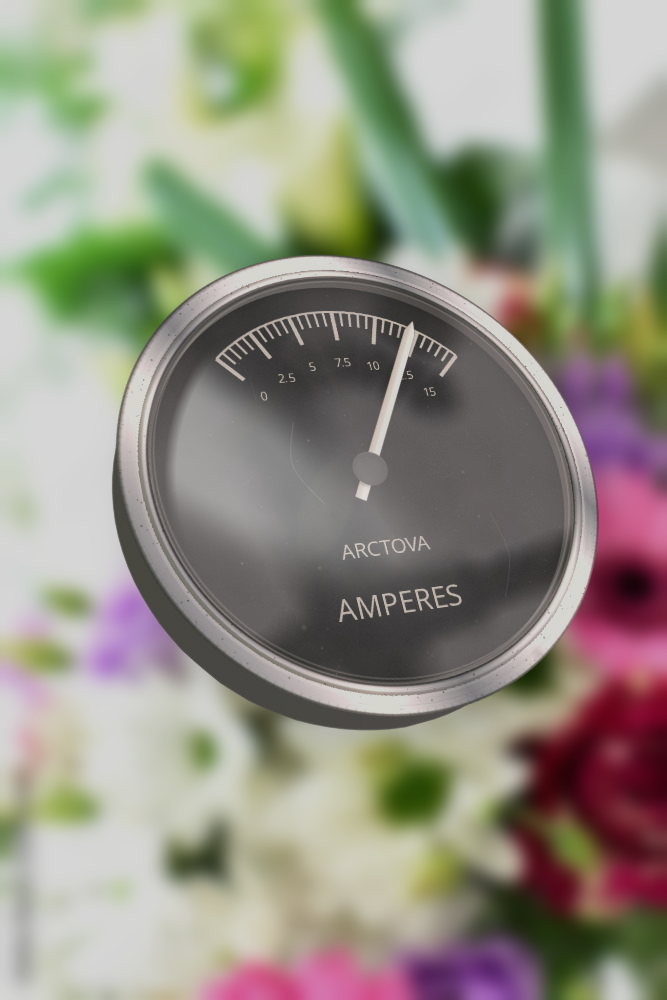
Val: 12; A
